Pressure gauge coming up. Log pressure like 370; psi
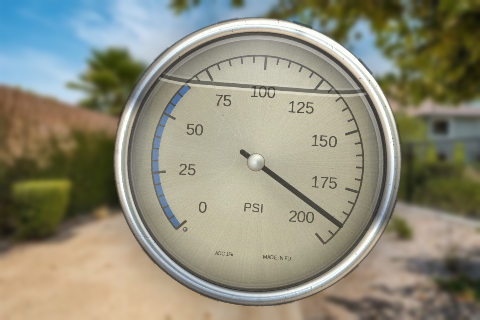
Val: 190; psi
